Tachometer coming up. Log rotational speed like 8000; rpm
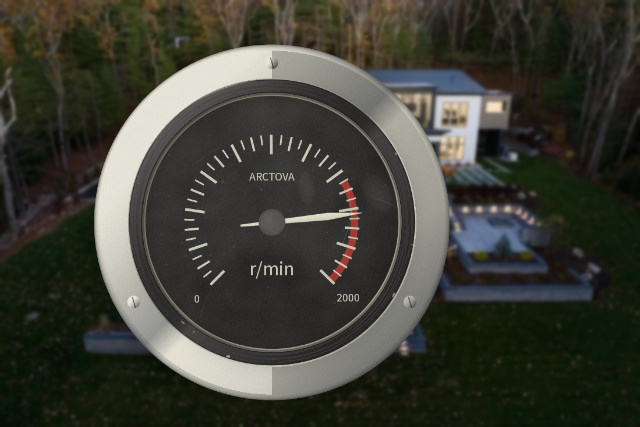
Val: 1625; rpm
